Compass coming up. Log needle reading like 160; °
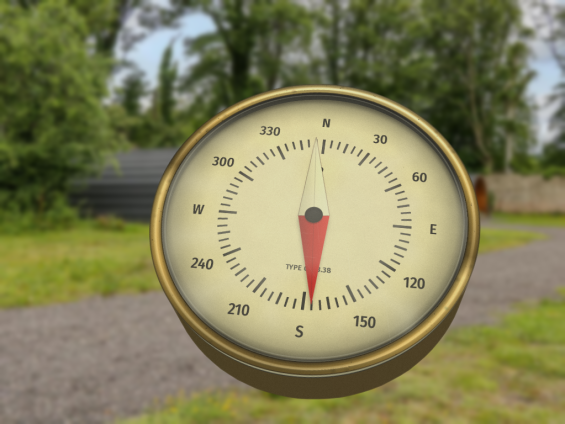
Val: 175; °
